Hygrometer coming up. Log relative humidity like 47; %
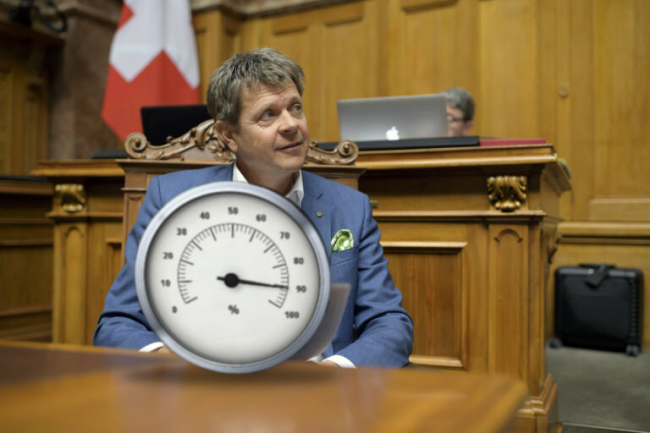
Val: 90; %
